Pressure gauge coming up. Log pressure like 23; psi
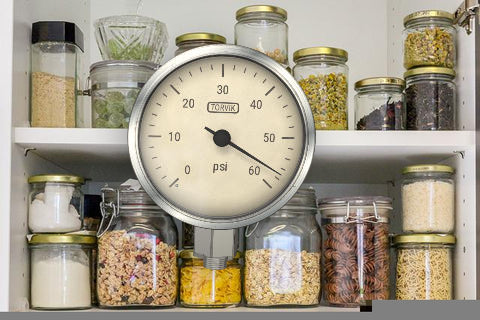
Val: 57; psi
